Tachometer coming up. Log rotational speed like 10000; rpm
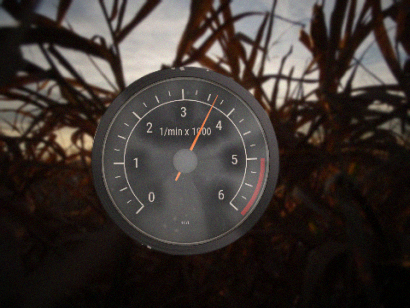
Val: 3625; rpm
